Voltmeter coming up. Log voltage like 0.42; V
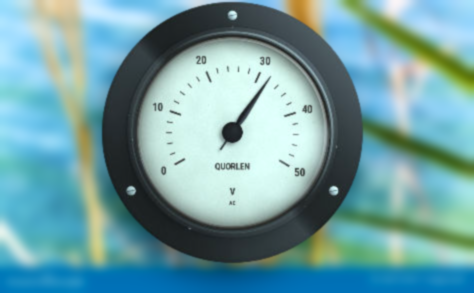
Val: 32; V
